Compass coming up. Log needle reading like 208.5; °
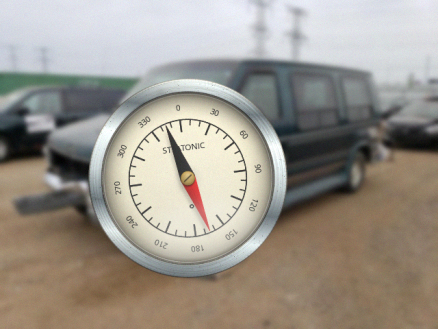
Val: 165; °
